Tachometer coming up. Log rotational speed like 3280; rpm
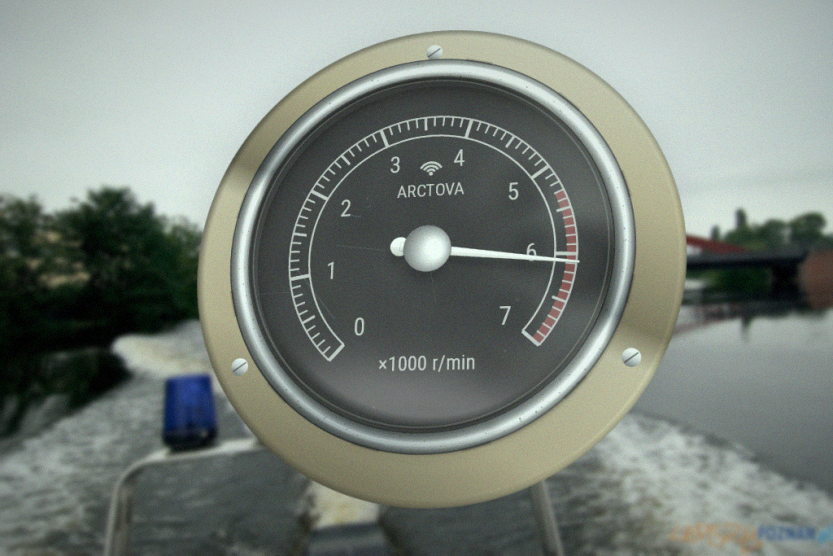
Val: 6100; rpm
